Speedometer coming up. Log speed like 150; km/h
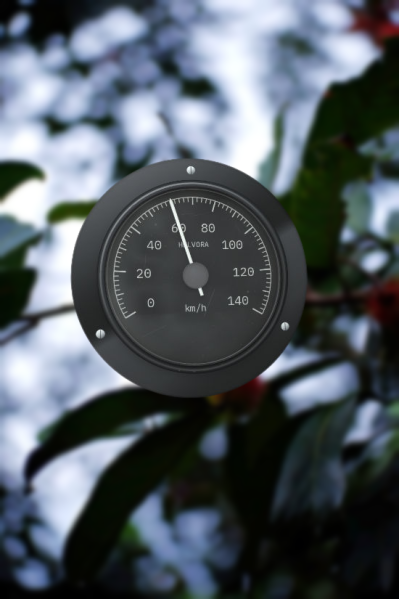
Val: 60; km/h
